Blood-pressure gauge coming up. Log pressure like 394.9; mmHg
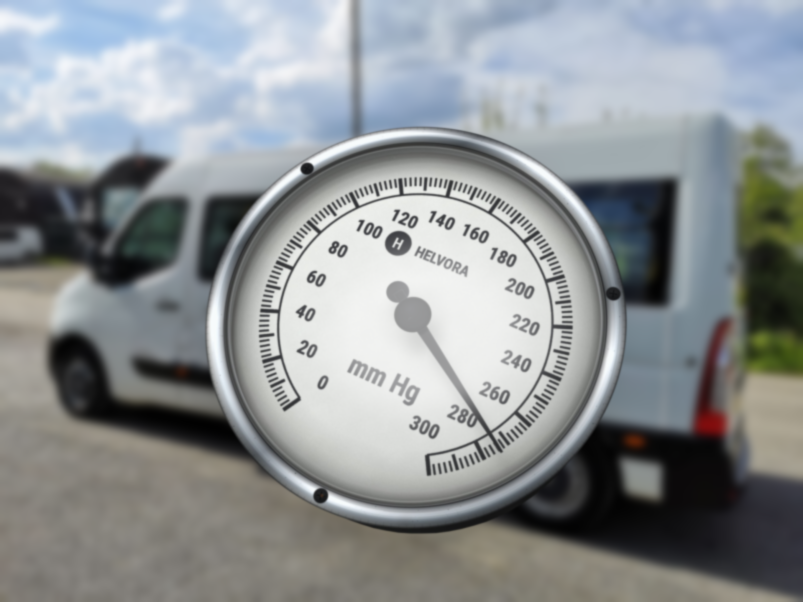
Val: 274; mmHg
